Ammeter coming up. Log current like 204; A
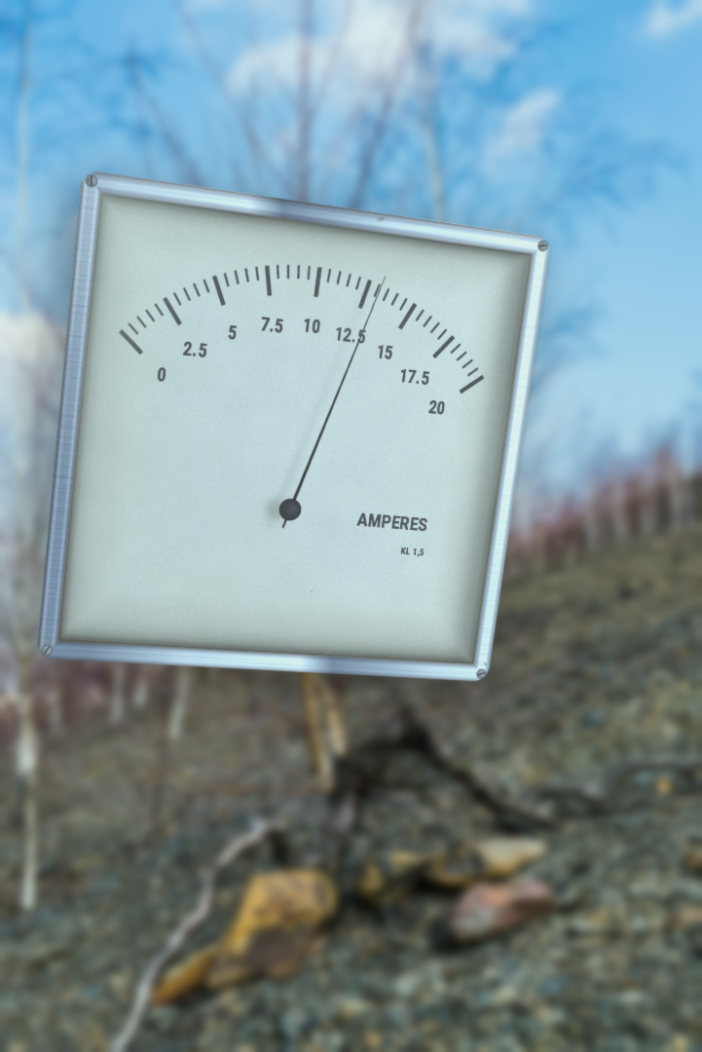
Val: 13; A
